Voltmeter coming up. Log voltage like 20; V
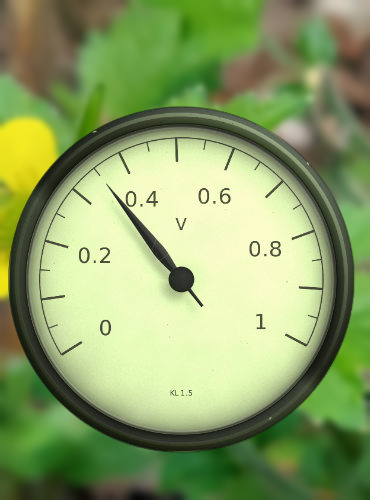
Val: 0.35; V
